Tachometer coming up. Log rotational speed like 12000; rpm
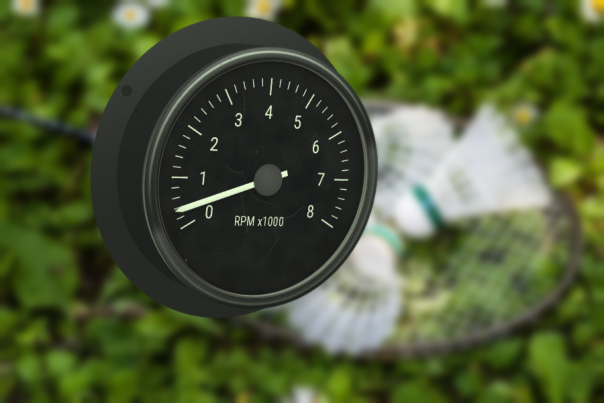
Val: 400; rpm
